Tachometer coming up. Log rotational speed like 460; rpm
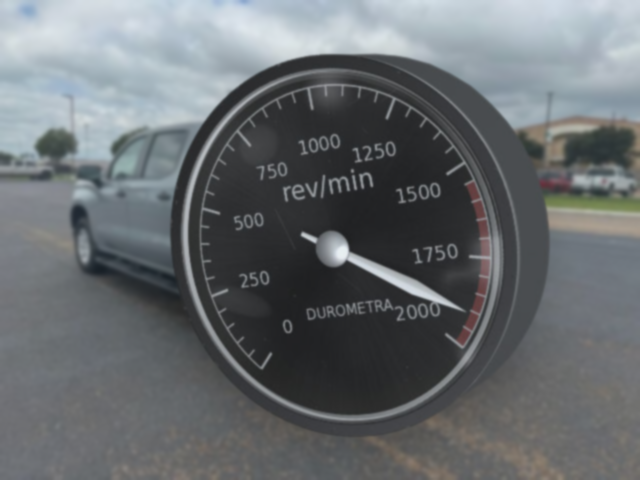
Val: 1900; rpm
